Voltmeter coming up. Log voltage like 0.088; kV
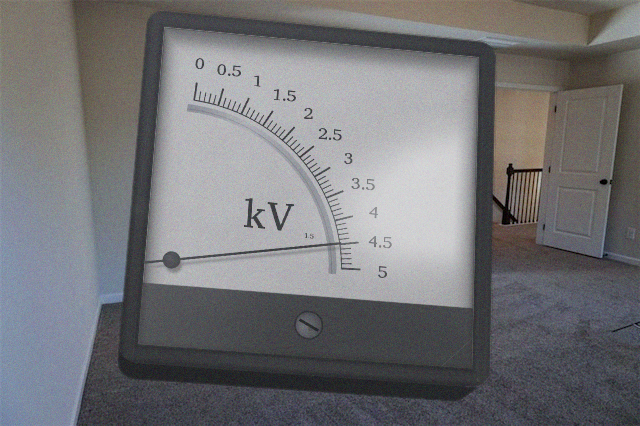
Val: 4.5; kV
